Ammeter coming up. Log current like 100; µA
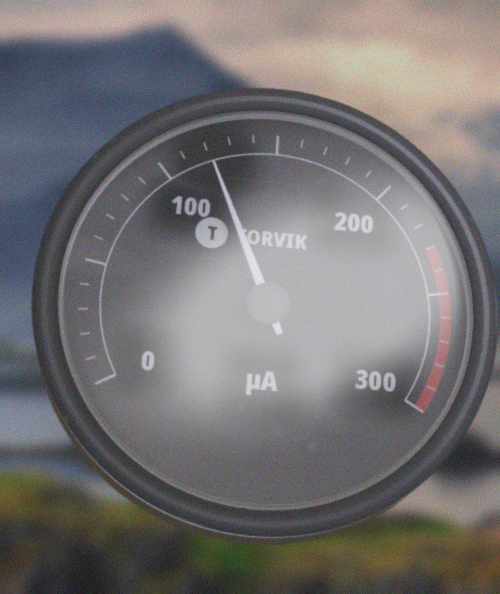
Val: 120; µA
